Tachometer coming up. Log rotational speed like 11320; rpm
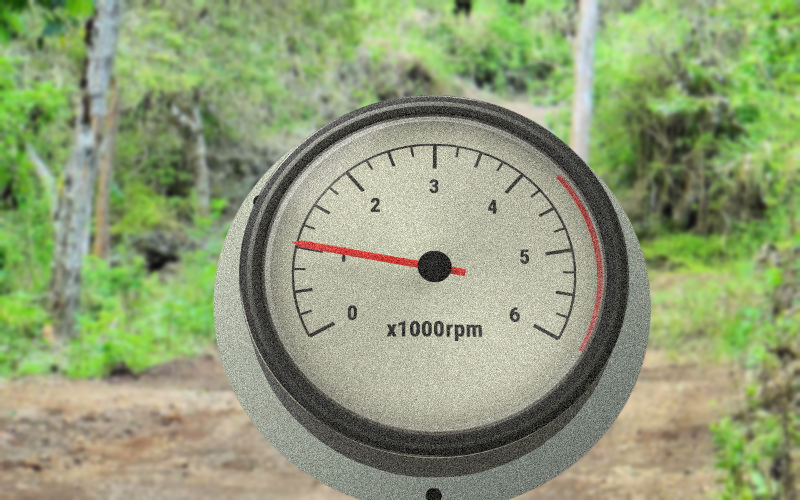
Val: 1000; rpm
